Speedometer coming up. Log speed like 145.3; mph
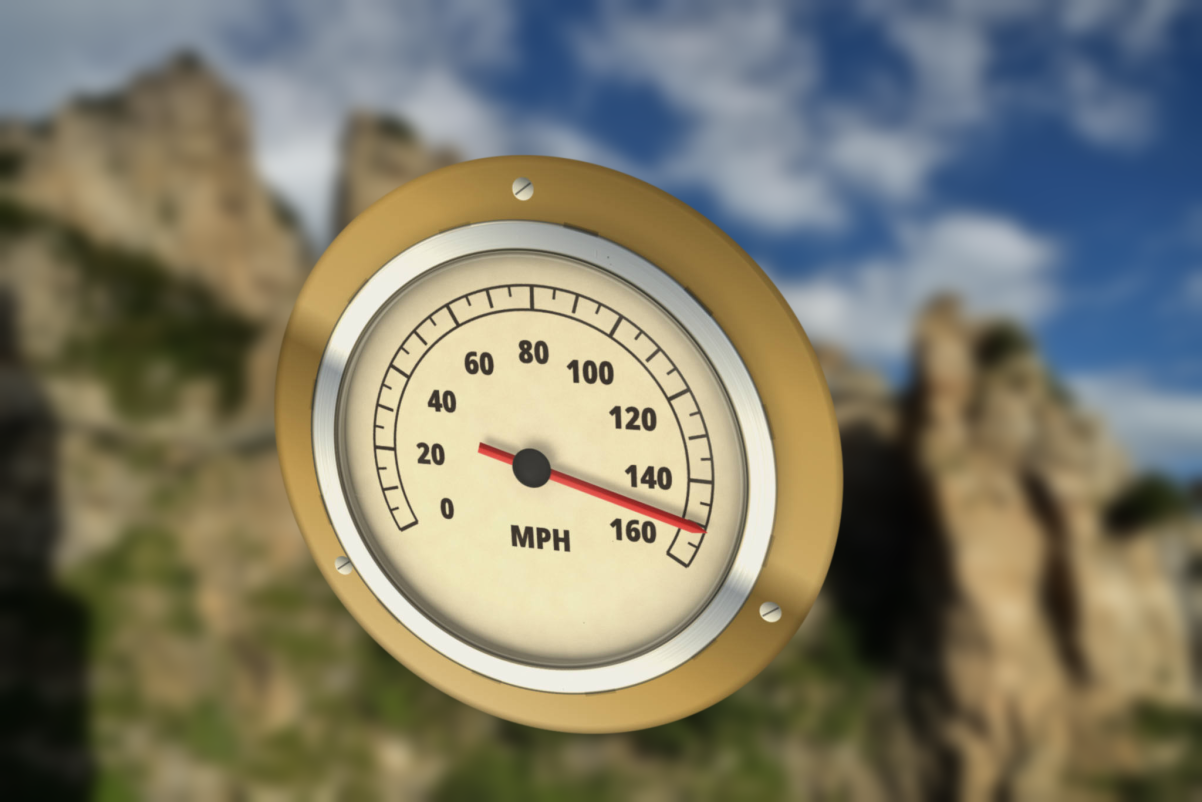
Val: 150; mph
